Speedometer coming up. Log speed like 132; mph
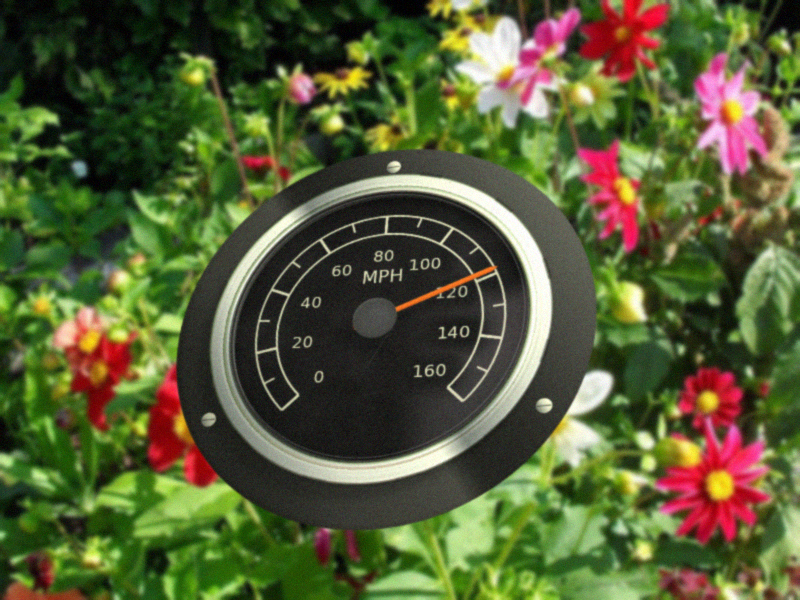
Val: 120; mph
